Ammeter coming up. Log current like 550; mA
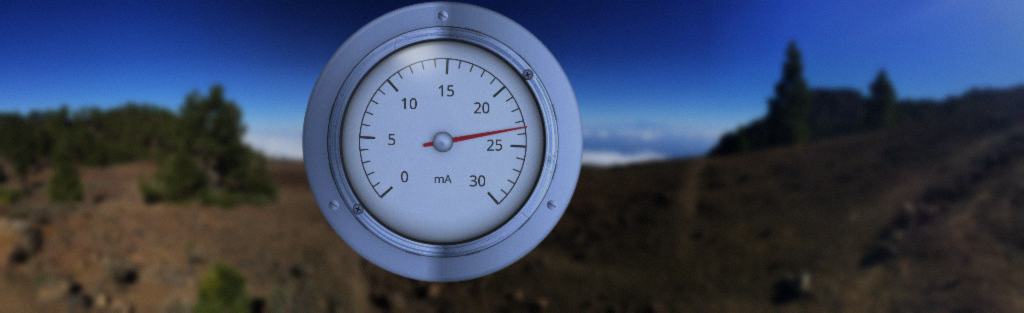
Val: 23.5; mA
